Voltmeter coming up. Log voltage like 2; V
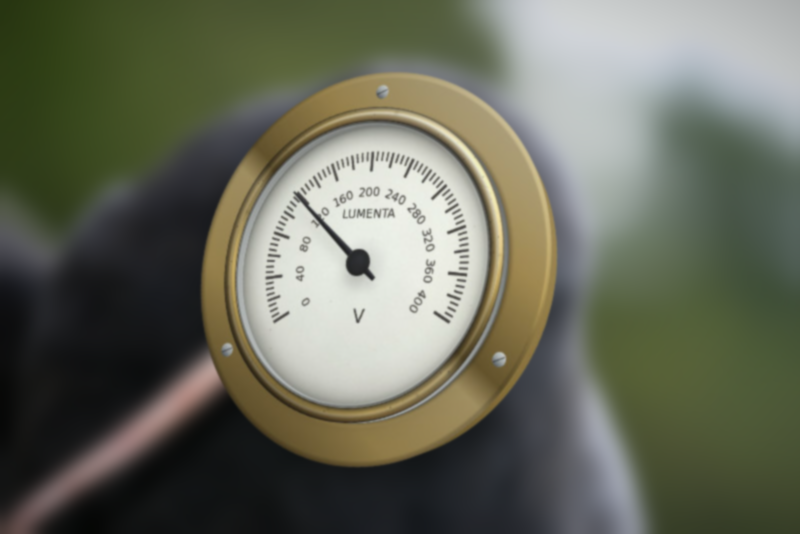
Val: 120; V
